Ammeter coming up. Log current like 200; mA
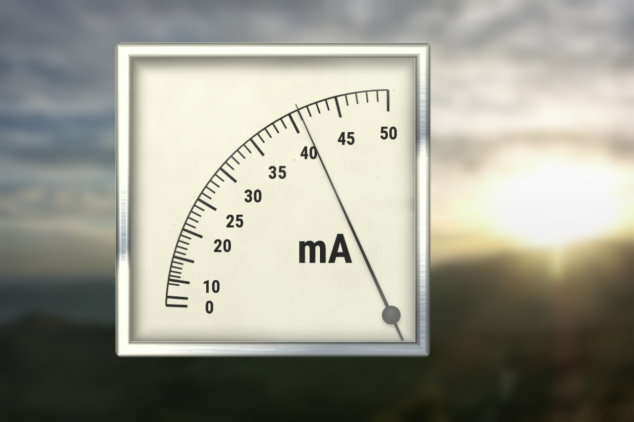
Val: 41; mA
